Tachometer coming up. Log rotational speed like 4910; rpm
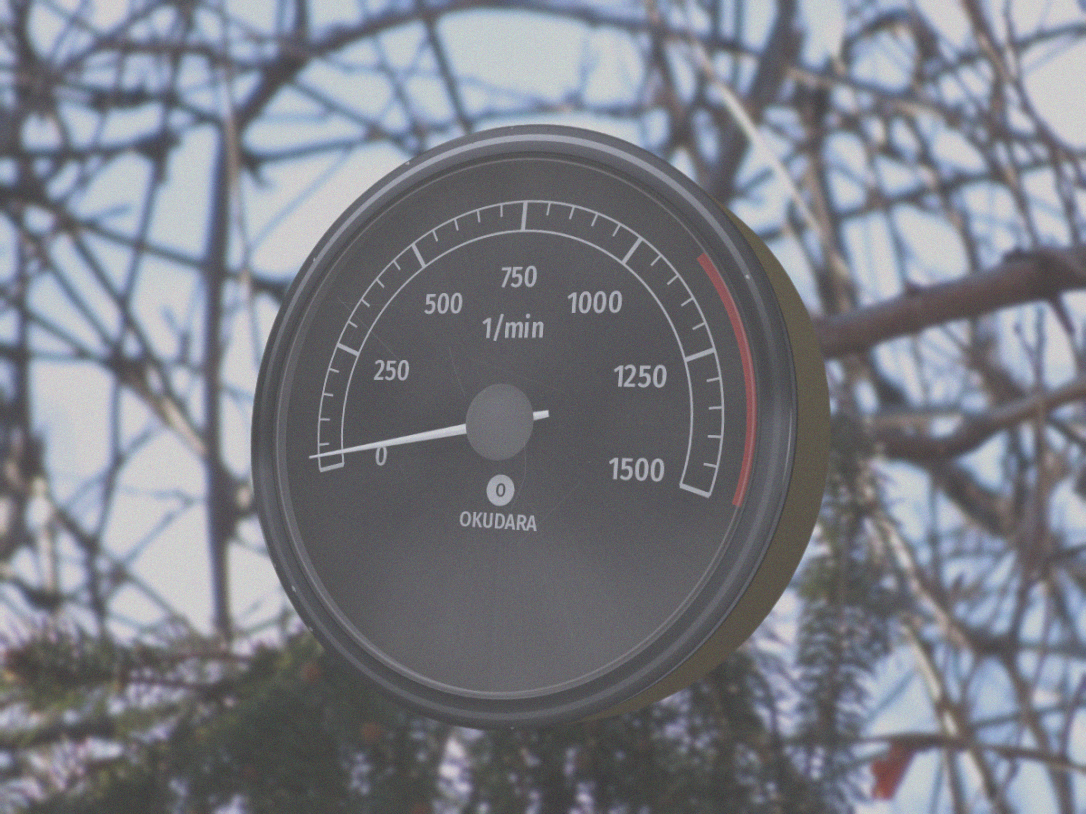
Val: 25; rpm
